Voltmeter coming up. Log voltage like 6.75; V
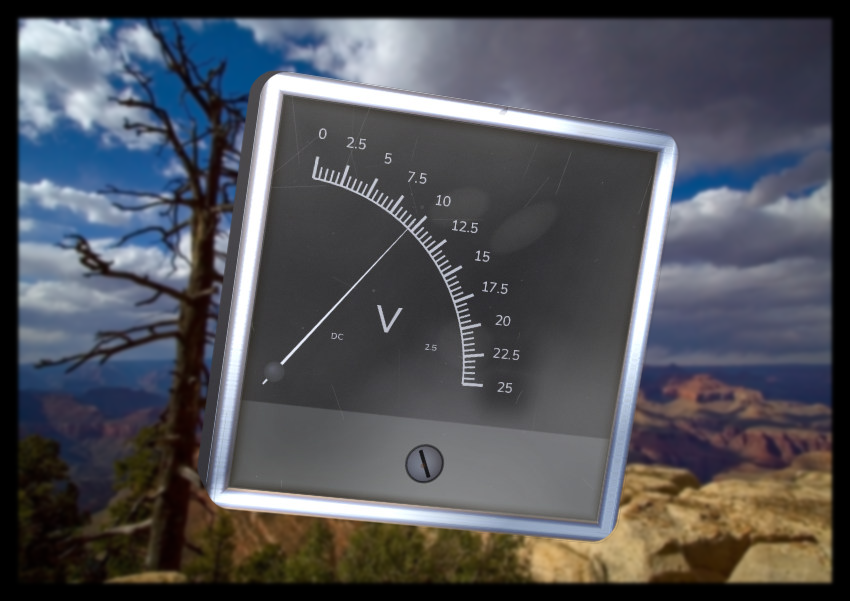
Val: 9.5; V
